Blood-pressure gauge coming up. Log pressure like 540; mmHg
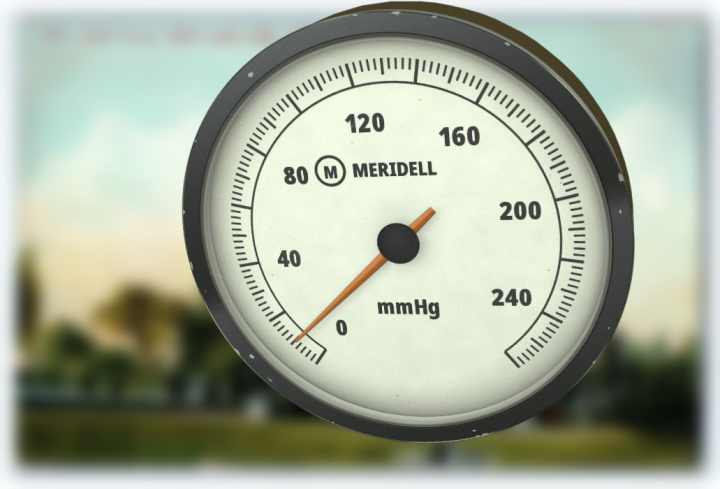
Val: 10; mmHg
